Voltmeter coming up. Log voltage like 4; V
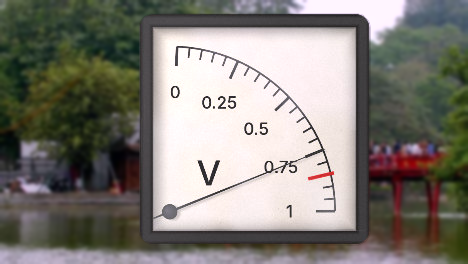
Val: 0.75; V
